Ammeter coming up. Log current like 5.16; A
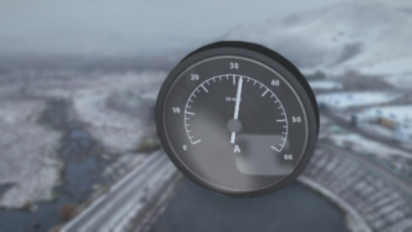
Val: 32; A
